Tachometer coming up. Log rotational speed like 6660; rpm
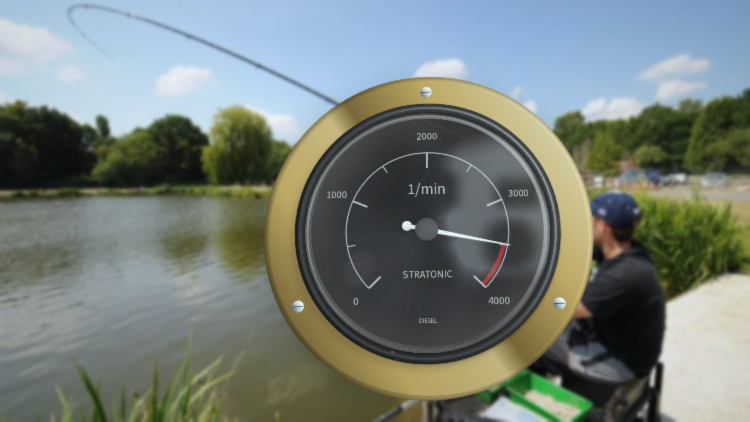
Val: 3500; rpm
